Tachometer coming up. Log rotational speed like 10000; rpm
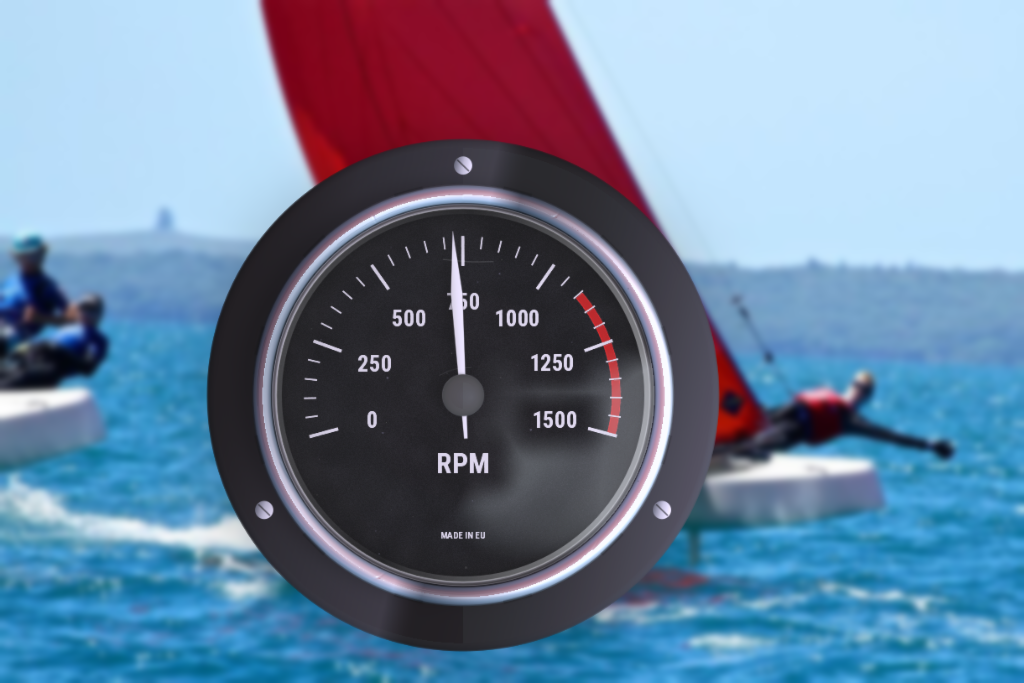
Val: 725; rpm
